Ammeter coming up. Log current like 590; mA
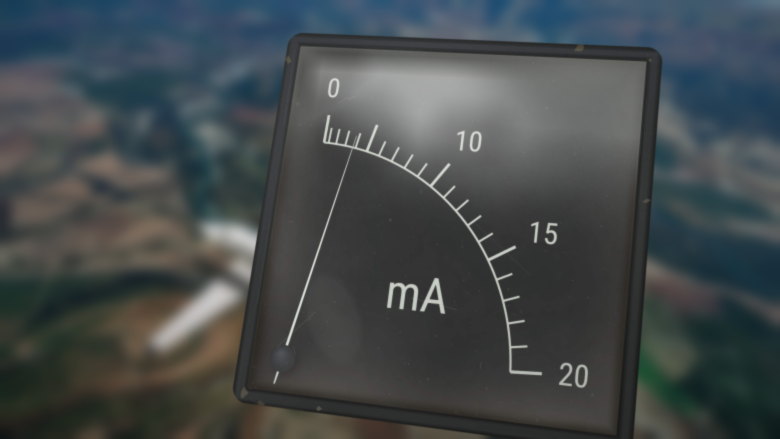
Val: 4; mA
